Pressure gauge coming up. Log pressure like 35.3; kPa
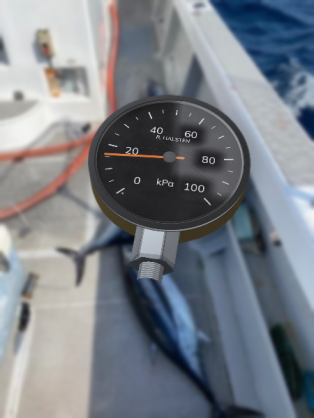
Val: 15; kPa
